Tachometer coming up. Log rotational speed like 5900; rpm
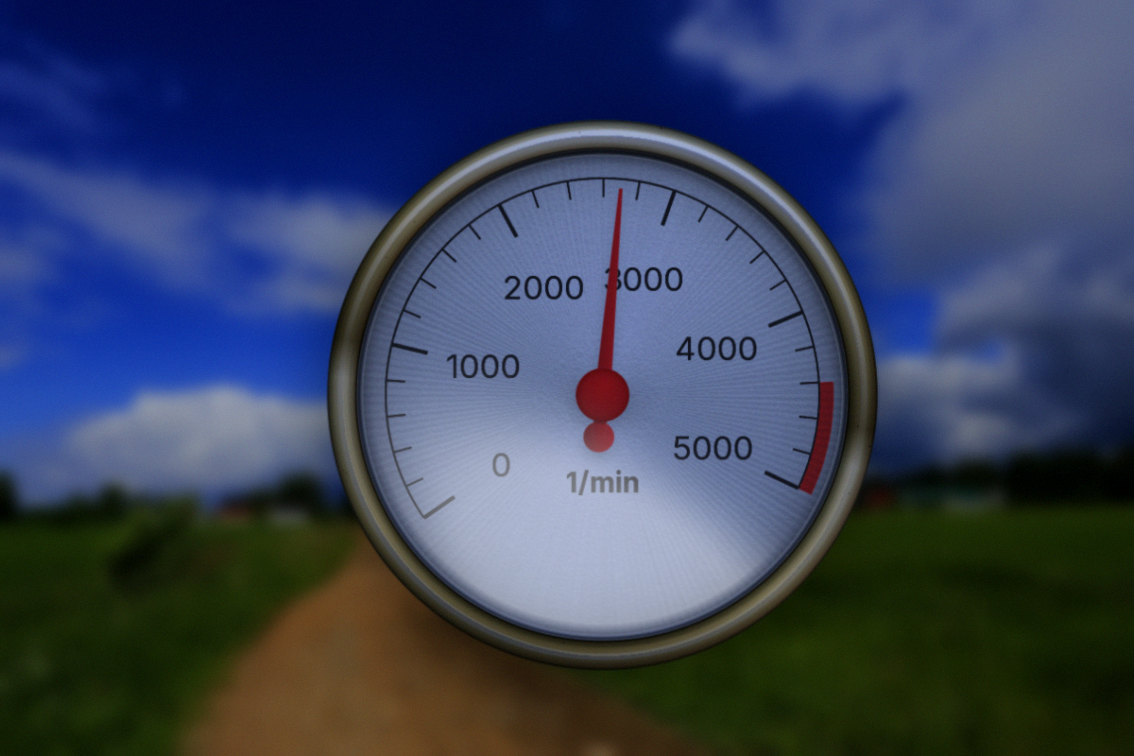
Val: 2700; rpm
